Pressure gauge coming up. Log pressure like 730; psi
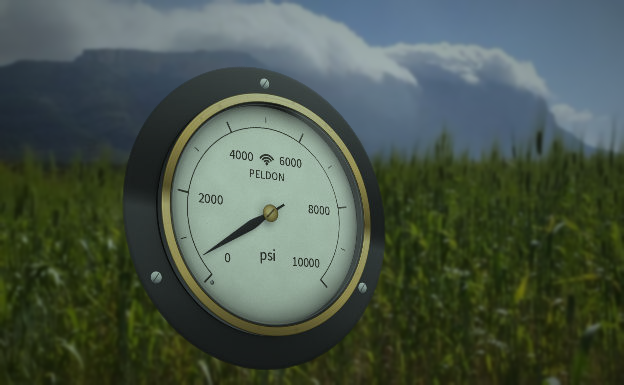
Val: 500; psi
